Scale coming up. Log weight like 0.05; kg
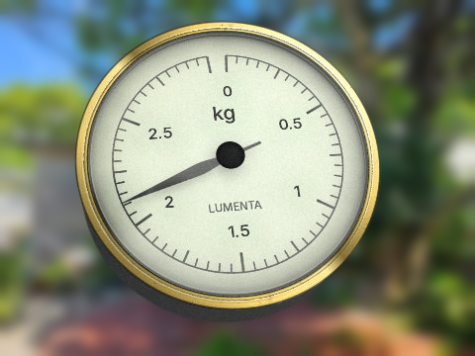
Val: 2.1; kg
